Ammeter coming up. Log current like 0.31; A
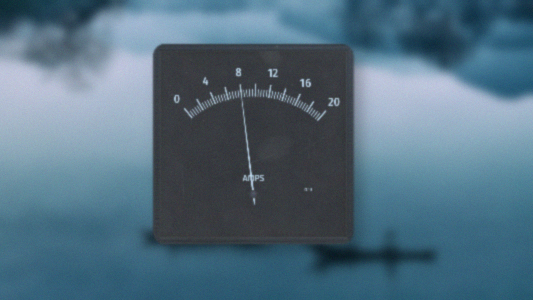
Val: 8; A
